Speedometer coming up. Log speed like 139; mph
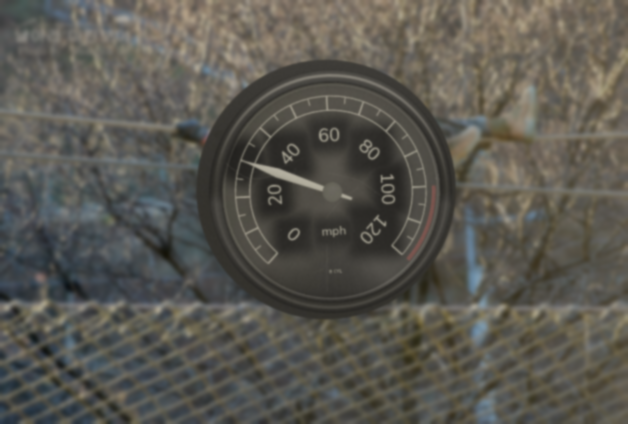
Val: 30; mph
